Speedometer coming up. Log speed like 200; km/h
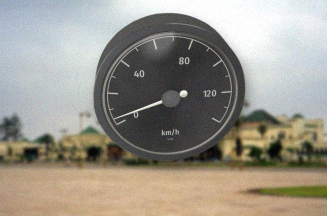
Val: 5; km/h
